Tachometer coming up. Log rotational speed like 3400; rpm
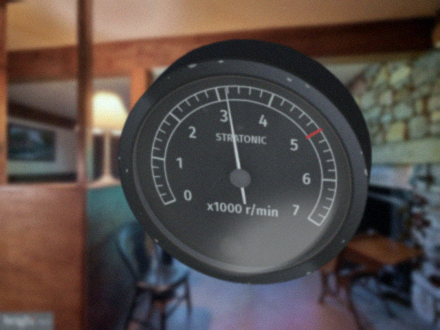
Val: 3200; rpm
